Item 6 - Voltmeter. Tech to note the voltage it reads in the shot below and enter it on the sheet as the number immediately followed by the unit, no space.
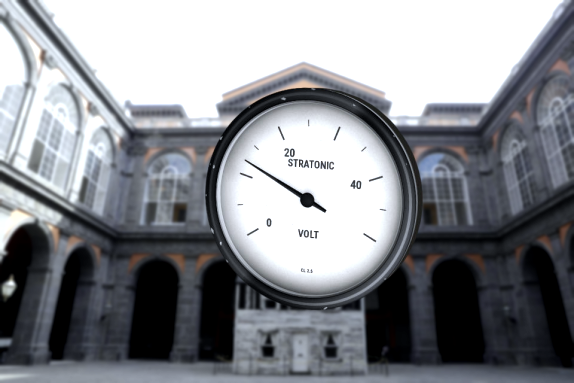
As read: 12.5V
